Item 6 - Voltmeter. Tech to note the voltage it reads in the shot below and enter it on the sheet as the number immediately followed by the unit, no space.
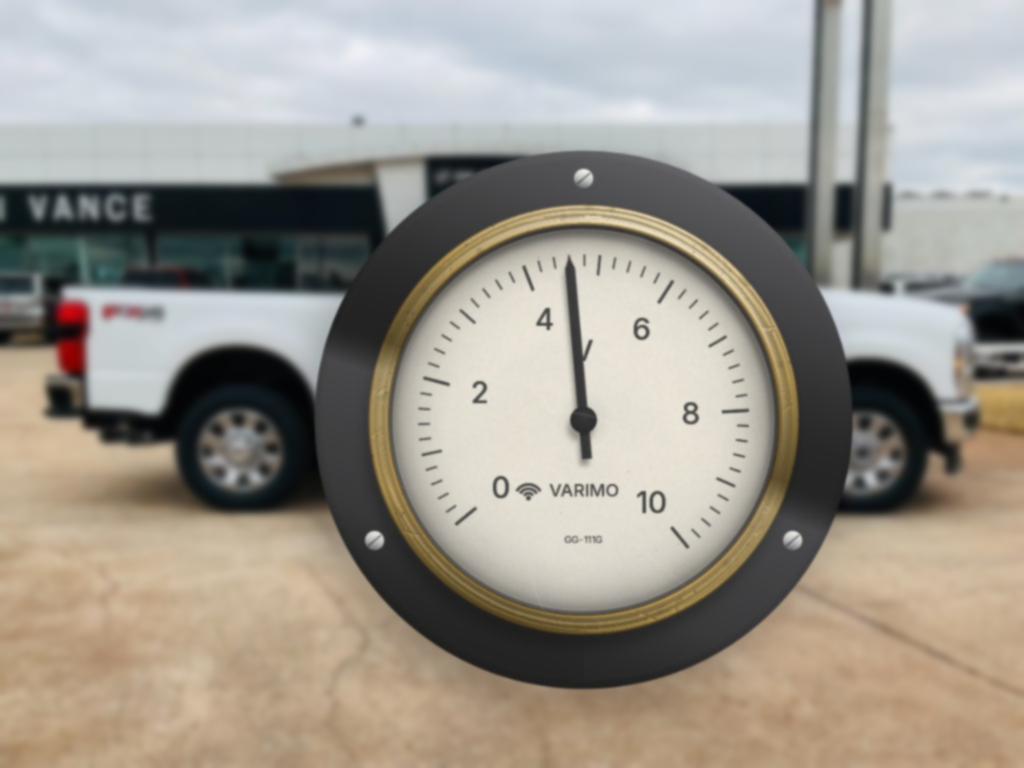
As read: 4.6V
